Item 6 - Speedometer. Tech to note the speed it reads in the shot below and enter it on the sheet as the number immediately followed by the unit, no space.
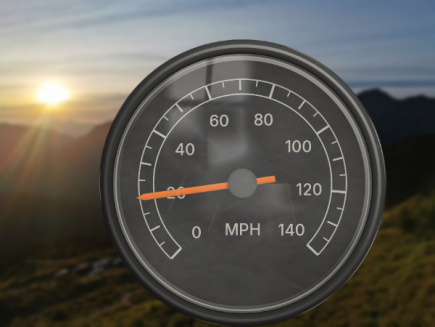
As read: 20mph
